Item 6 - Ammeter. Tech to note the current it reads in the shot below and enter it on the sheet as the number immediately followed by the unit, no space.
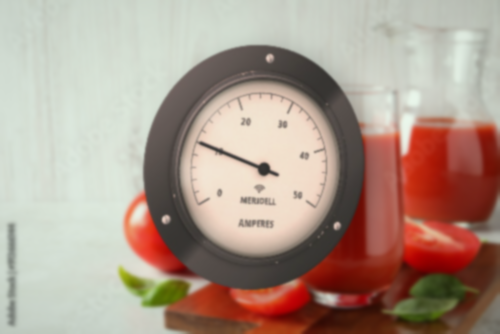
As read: 10A
